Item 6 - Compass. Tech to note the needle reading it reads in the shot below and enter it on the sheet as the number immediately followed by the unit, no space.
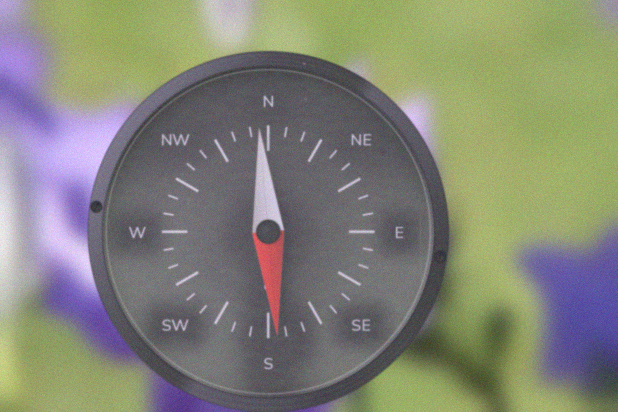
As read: 175°
